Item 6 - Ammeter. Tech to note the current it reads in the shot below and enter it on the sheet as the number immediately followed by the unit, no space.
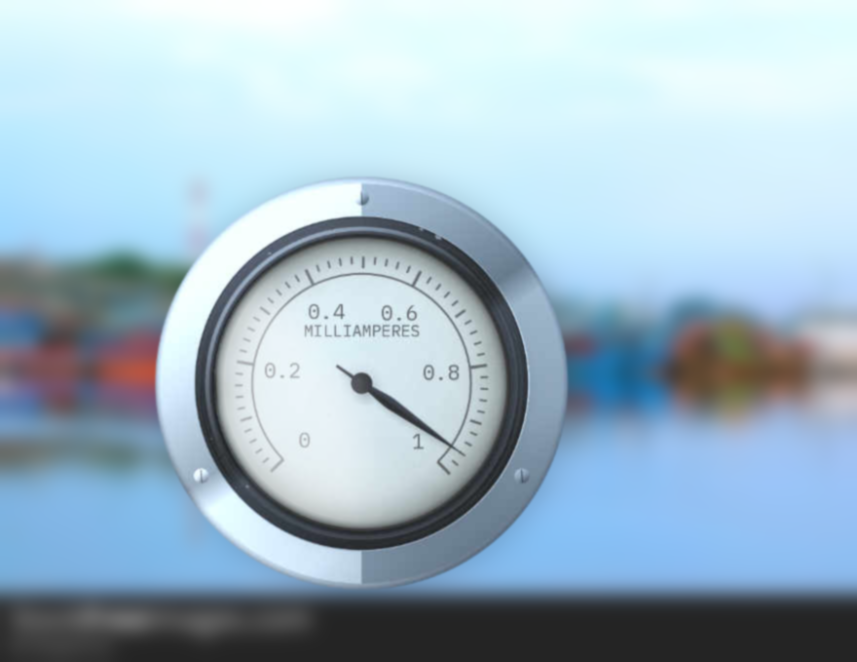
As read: 0.96mA
